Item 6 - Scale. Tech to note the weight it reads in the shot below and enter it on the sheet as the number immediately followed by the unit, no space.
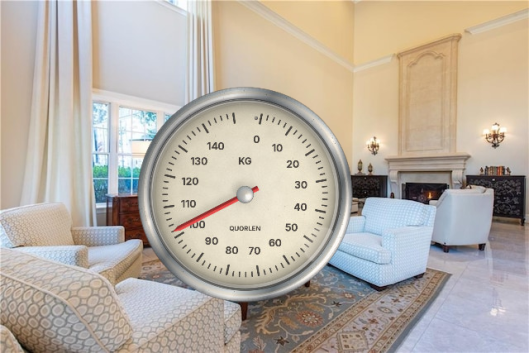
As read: 102kg
